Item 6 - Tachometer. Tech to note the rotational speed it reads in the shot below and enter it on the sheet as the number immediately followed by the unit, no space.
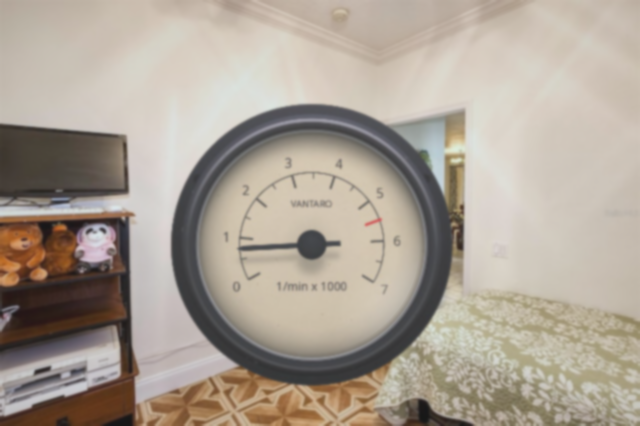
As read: 750rpm
